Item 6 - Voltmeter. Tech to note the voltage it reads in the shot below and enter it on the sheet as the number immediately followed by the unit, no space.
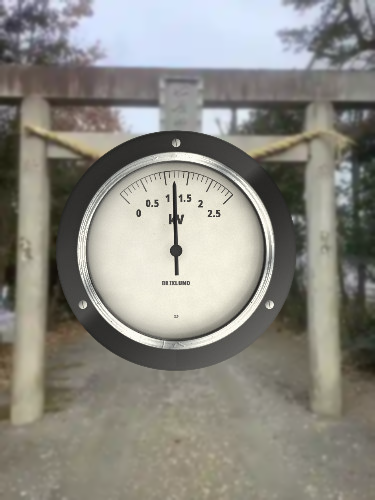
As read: 1.2kV
